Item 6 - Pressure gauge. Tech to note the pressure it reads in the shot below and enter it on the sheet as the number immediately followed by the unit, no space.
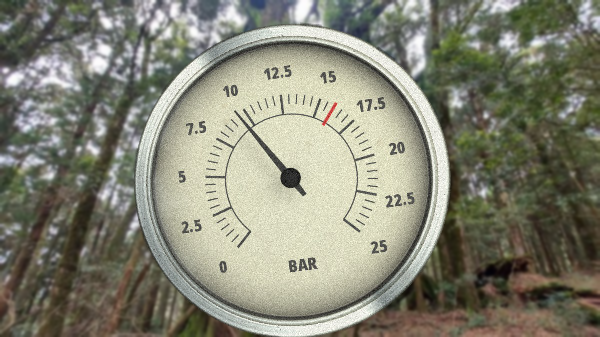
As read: 9.5bar
